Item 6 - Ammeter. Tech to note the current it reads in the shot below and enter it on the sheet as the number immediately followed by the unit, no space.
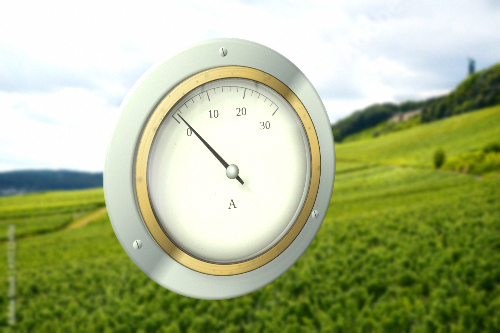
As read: 1A
